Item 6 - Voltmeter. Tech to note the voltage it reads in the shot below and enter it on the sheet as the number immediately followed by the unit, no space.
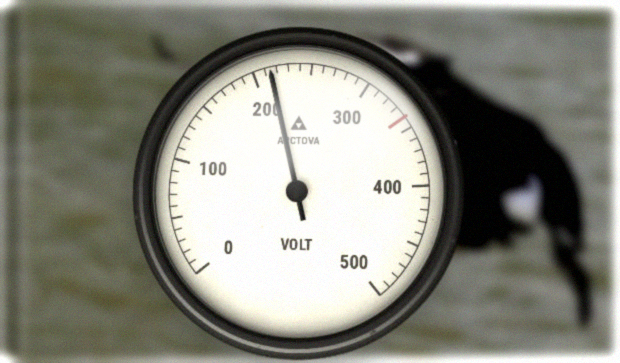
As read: 215V
